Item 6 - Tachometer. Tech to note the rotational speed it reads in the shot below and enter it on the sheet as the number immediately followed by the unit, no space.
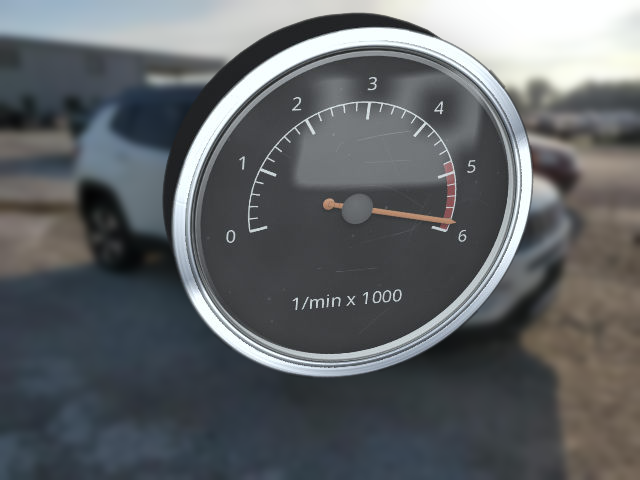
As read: 5800rpm
